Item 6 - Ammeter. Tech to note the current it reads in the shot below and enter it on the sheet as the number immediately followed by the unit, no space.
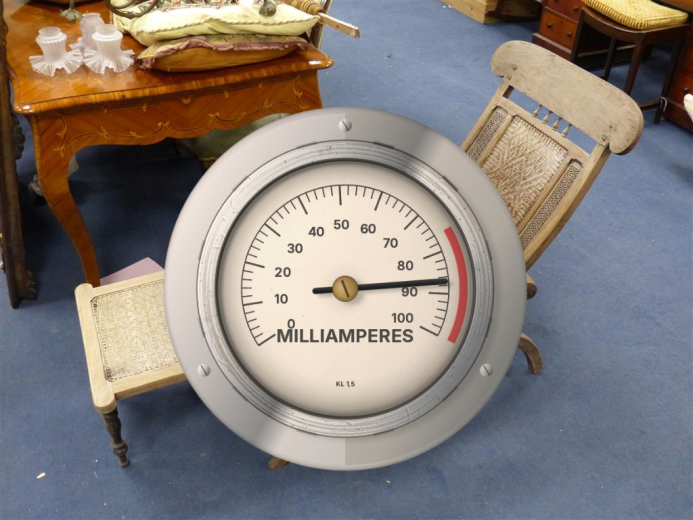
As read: 87mA
